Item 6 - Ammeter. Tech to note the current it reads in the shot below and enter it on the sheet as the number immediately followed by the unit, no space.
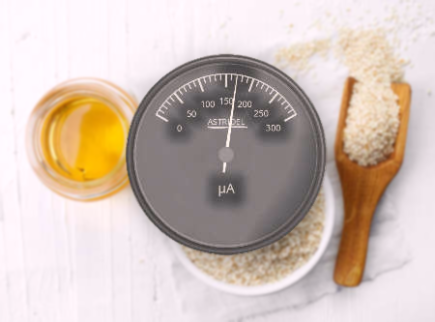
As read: 170µA
